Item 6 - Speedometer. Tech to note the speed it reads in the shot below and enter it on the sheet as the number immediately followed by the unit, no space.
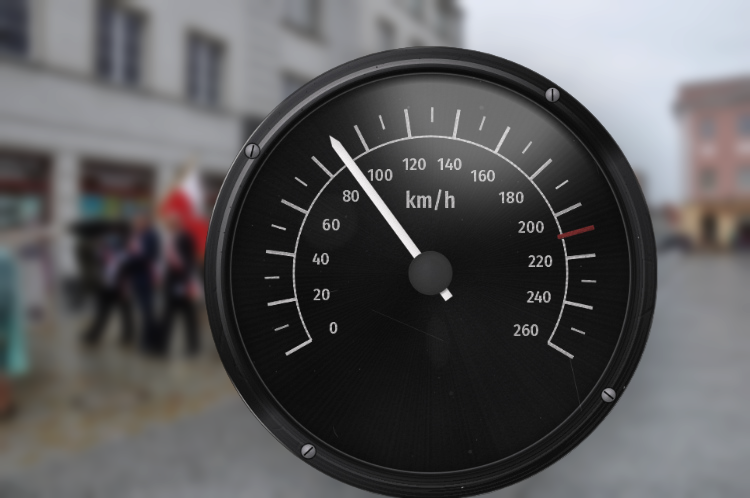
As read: 90km/h
